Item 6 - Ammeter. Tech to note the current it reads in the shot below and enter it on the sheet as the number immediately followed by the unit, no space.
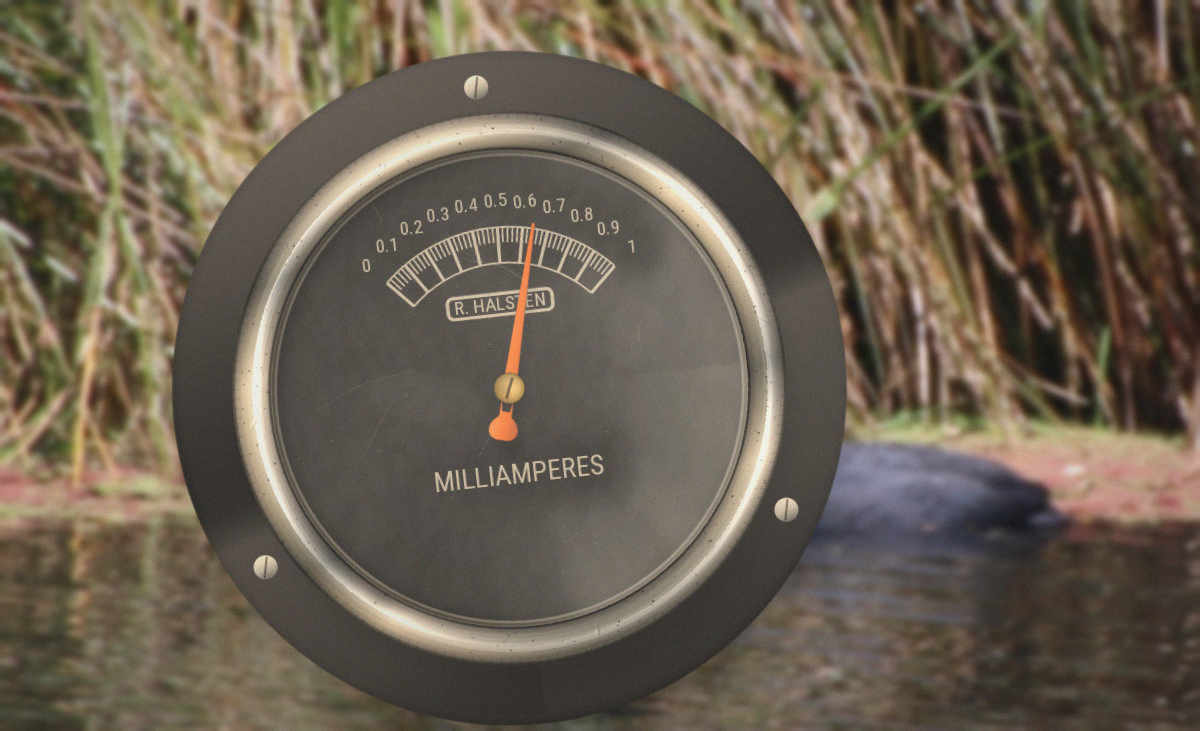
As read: 0.64mA
